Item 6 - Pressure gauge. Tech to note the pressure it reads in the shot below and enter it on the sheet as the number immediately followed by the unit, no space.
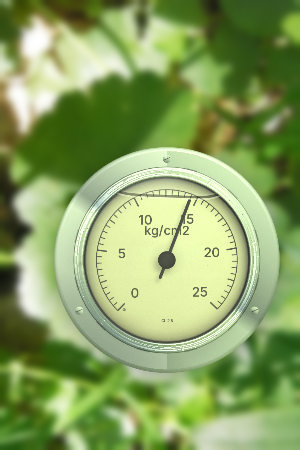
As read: 14.5kg/cm²
